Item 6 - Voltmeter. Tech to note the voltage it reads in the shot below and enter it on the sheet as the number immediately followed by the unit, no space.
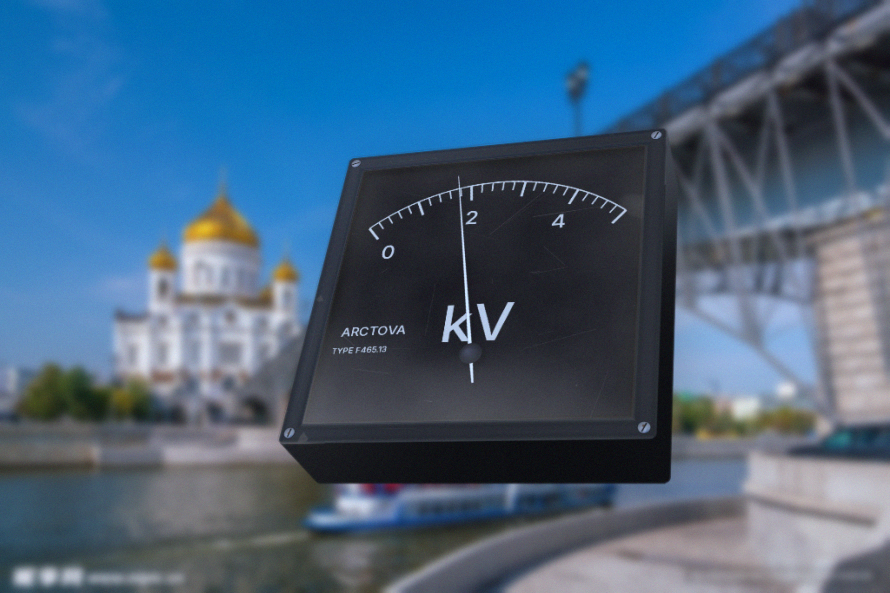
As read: 1.8kV
